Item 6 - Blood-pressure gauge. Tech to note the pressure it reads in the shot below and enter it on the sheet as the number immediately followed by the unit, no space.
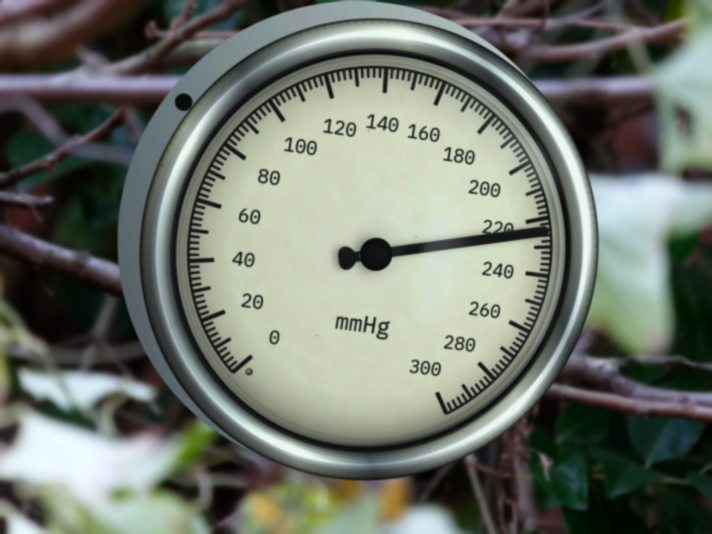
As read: 224mmHg
